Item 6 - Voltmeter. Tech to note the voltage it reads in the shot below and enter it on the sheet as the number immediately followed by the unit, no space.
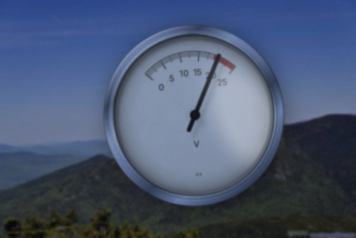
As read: 20V
